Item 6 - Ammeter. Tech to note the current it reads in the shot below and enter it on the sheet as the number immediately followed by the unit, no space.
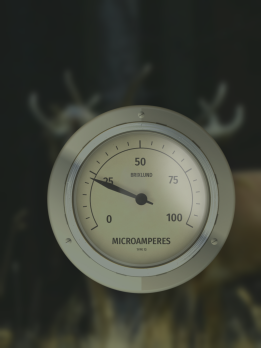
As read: 22.5µA
